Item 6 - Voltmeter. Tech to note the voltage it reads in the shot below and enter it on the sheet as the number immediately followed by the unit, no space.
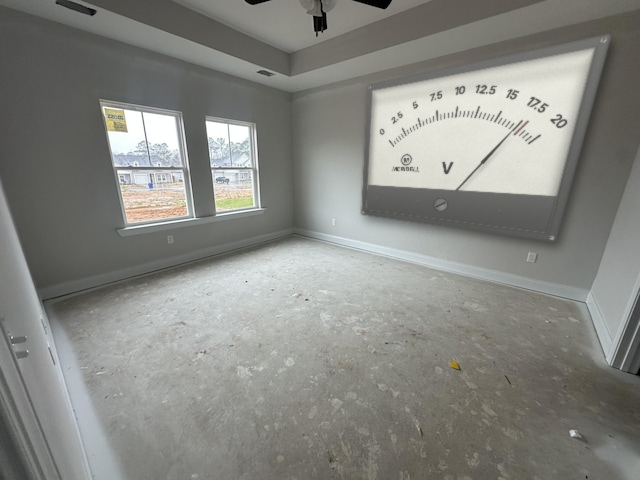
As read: 17.5V
